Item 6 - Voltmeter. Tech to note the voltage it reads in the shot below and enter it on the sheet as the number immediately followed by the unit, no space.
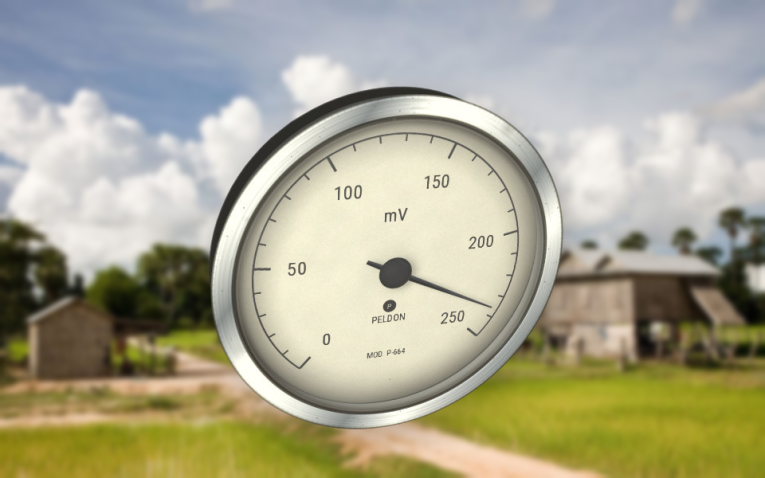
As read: 235mV
